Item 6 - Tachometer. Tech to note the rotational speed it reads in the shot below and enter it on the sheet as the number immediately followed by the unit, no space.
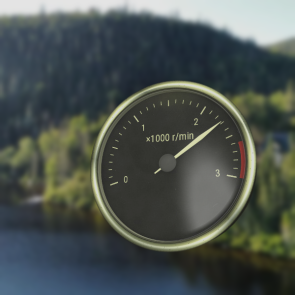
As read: 2300rpm
